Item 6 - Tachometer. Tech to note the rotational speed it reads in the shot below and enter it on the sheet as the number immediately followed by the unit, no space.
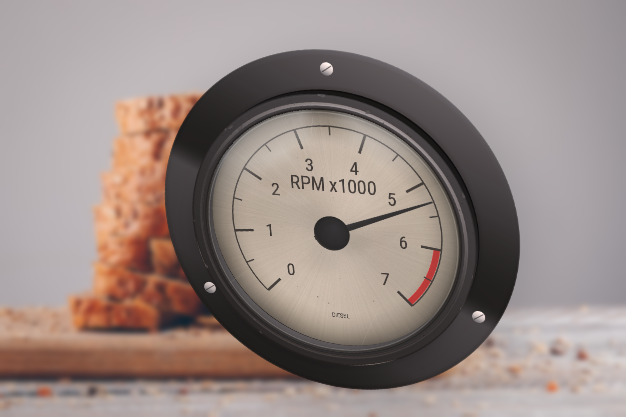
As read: 5250rpm
